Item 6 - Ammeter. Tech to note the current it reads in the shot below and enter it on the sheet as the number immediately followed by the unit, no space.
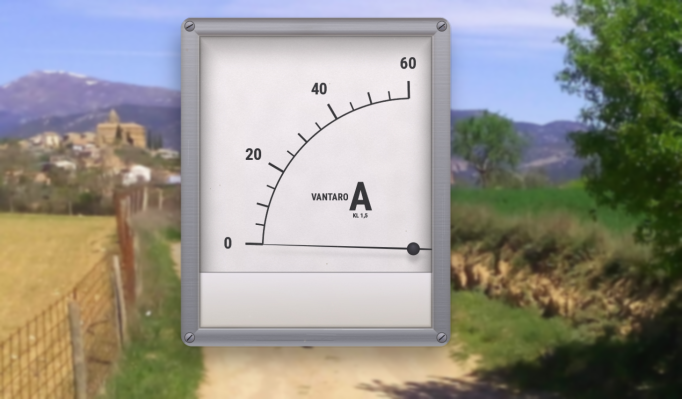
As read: 0A
